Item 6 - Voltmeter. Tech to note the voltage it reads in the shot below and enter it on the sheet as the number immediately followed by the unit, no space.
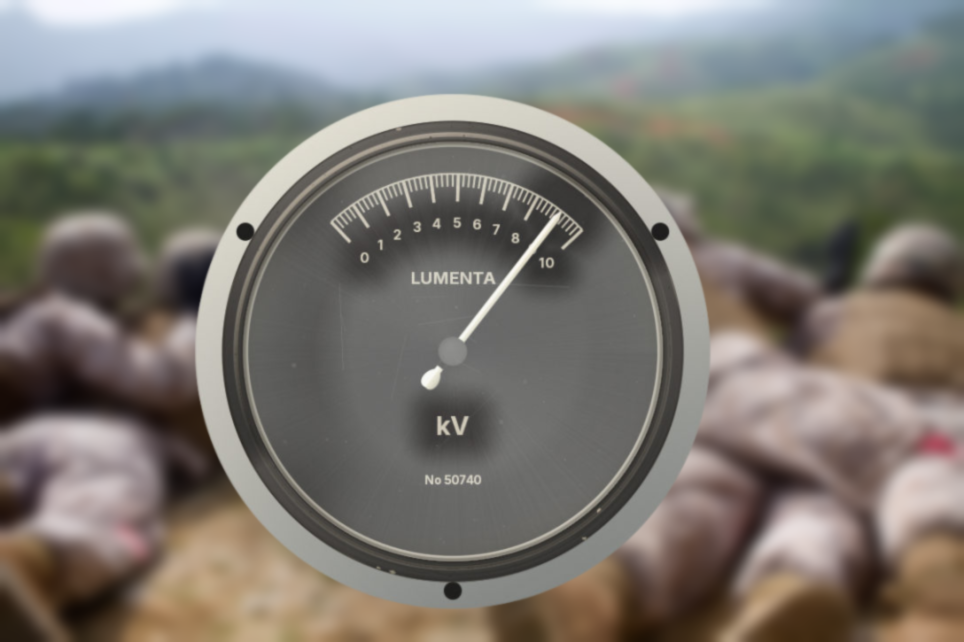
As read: 9kV
